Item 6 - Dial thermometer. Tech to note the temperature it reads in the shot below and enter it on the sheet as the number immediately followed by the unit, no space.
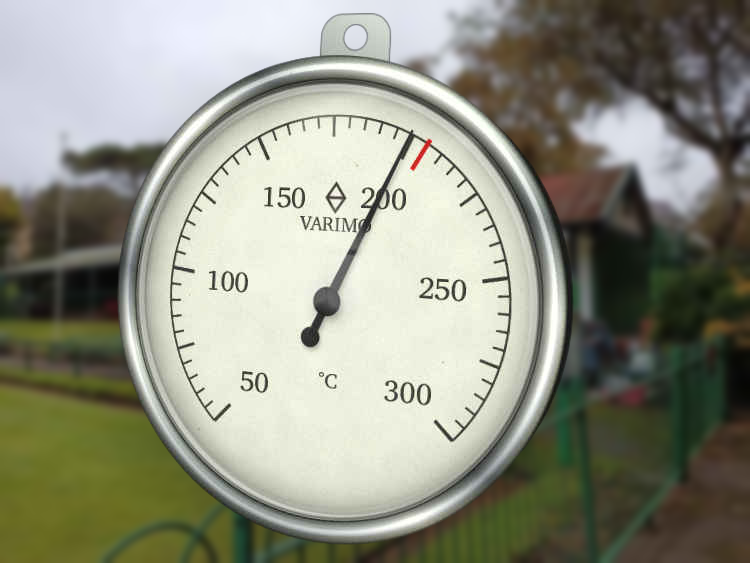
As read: 200°C
